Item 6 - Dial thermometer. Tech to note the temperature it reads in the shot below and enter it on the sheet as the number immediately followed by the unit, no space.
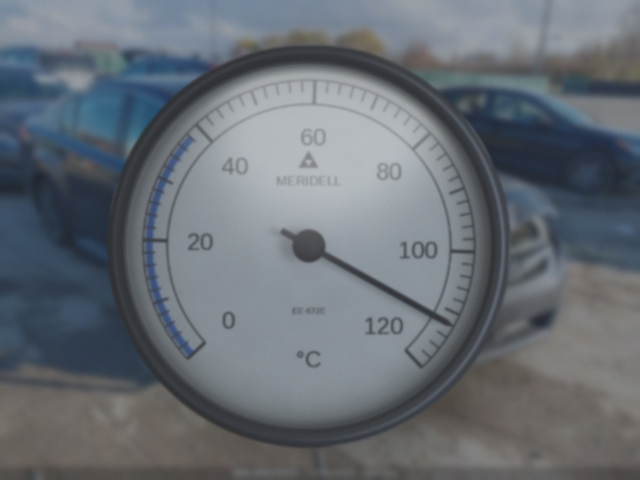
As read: 112°C
